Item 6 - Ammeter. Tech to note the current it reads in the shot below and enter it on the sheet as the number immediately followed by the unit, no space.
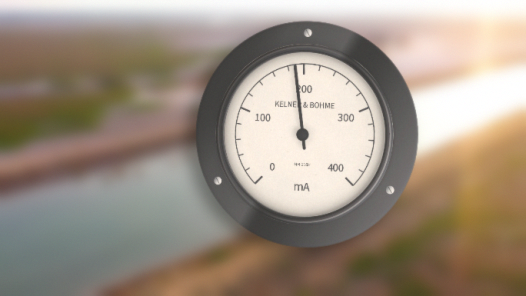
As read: 190mA
